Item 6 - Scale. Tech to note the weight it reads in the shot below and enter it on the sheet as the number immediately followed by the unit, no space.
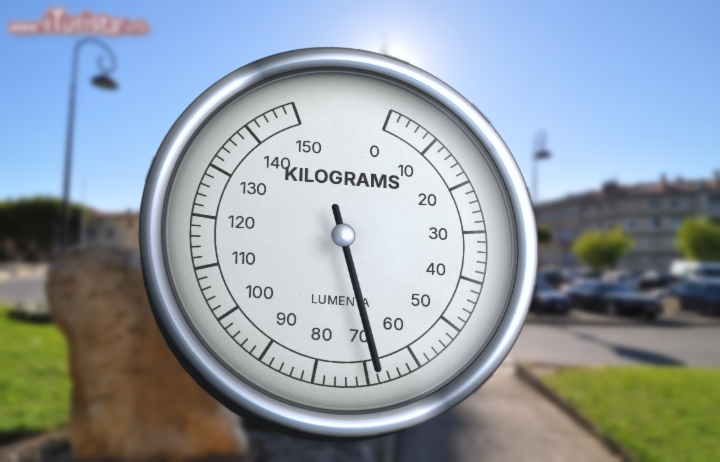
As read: 68kg
